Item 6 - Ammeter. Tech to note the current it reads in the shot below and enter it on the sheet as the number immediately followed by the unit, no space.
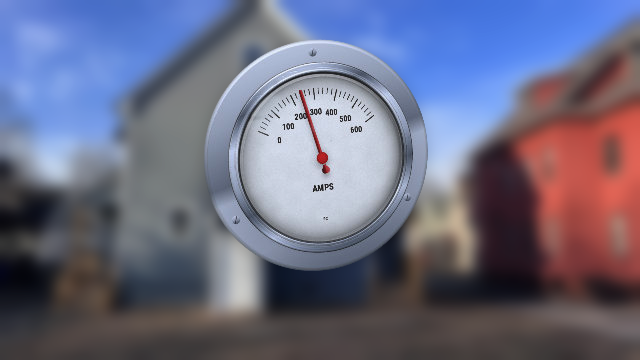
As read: 240A
